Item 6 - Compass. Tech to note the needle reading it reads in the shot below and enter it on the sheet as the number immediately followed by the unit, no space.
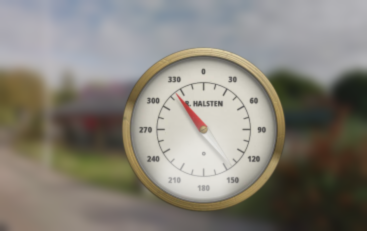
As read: 322.5°
